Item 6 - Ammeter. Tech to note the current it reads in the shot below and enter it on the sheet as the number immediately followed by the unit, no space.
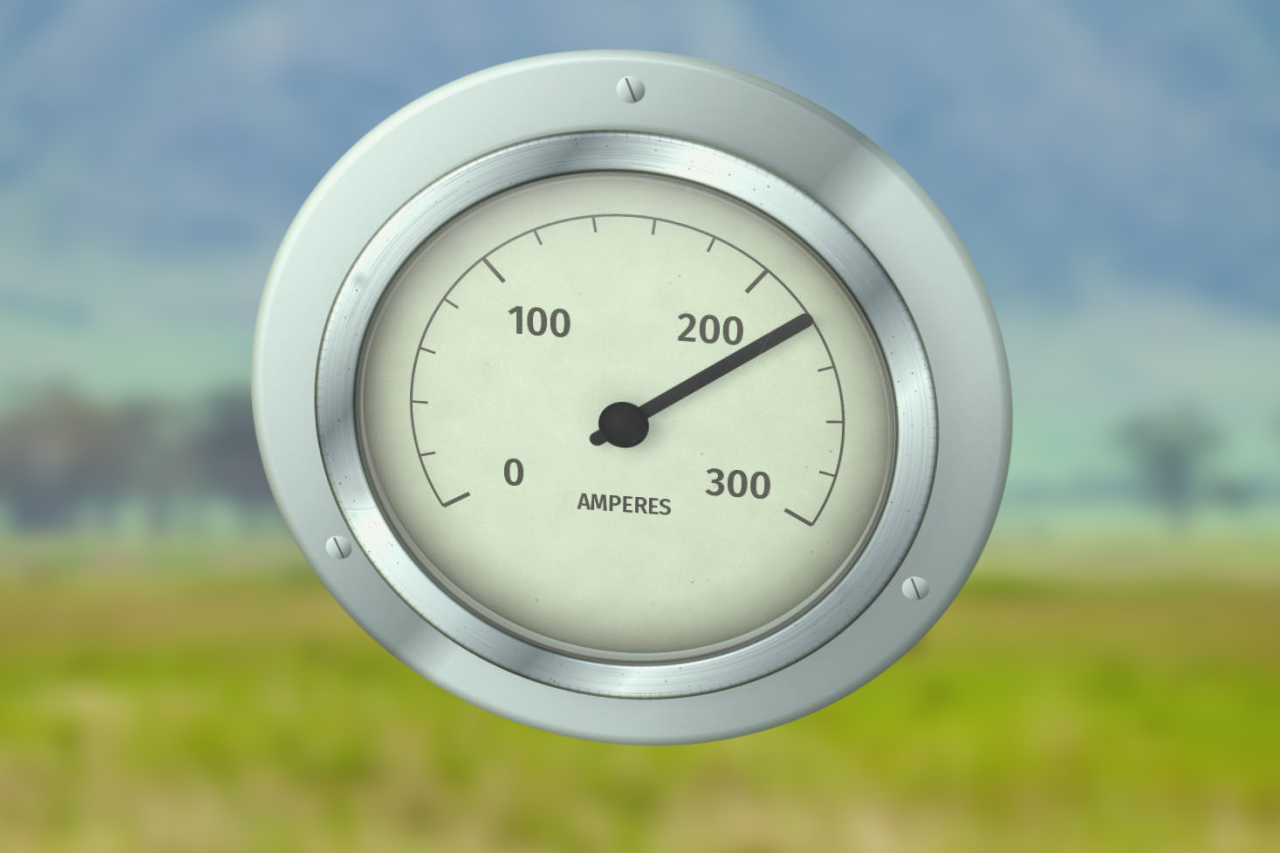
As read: 220A
